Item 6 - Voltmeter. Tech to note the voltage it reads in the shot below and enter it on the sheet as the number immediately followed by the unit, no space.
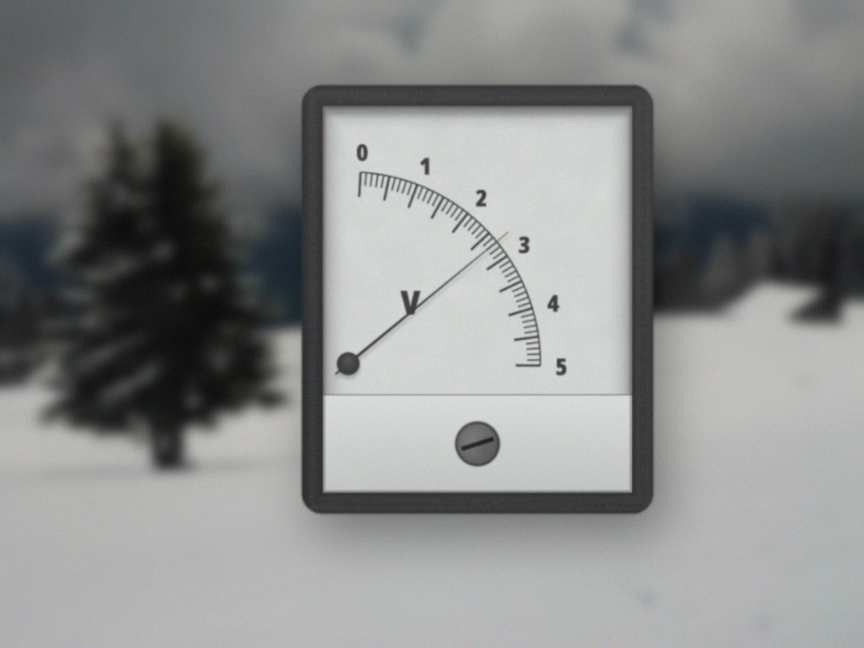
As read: 2.7V
